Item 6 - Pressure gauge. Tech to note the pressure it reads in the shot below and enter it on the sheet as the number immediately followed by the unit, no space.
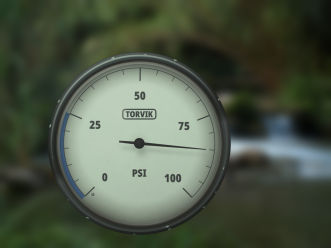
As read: 85psi
